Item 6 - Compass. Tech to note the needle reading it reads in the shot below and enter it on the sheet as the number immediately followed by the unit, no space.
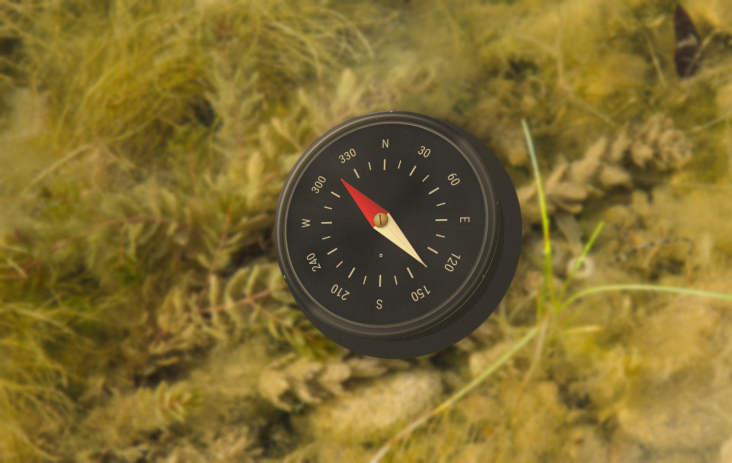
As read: 315°
